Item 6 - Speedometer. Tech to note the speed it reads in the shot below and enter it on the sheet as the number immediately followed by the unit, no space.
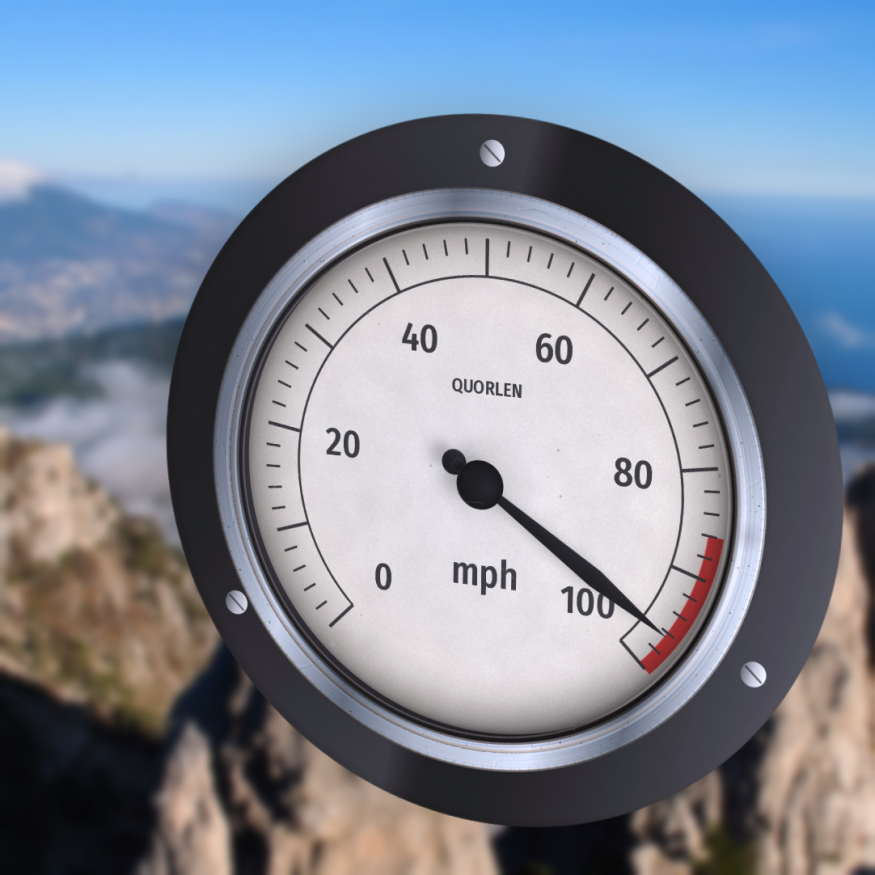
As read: 96mph
